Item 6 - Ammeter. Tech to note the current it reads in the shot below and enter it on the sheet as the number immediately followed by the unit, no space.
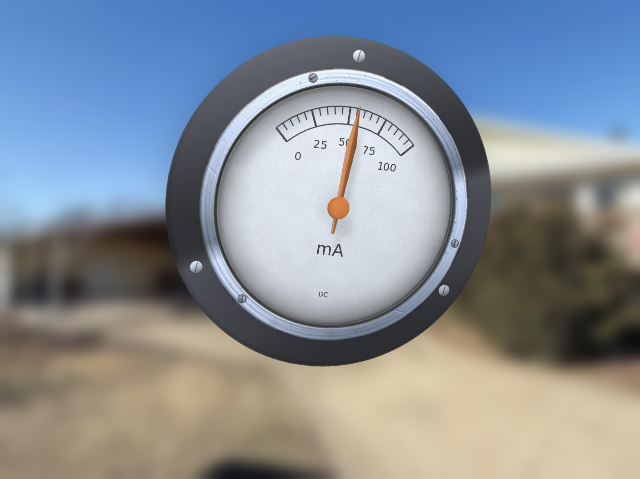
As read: 55mA
